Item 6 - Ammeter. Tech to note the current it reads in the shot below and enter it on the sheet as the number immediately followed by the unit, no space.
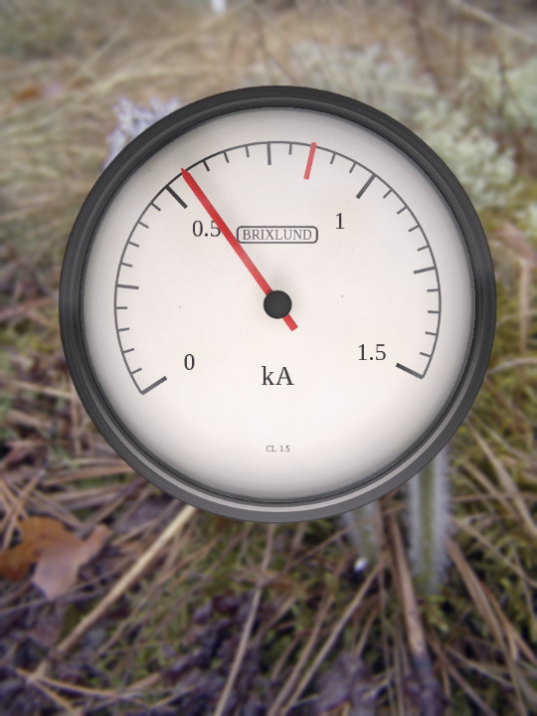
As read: 0.55kA
